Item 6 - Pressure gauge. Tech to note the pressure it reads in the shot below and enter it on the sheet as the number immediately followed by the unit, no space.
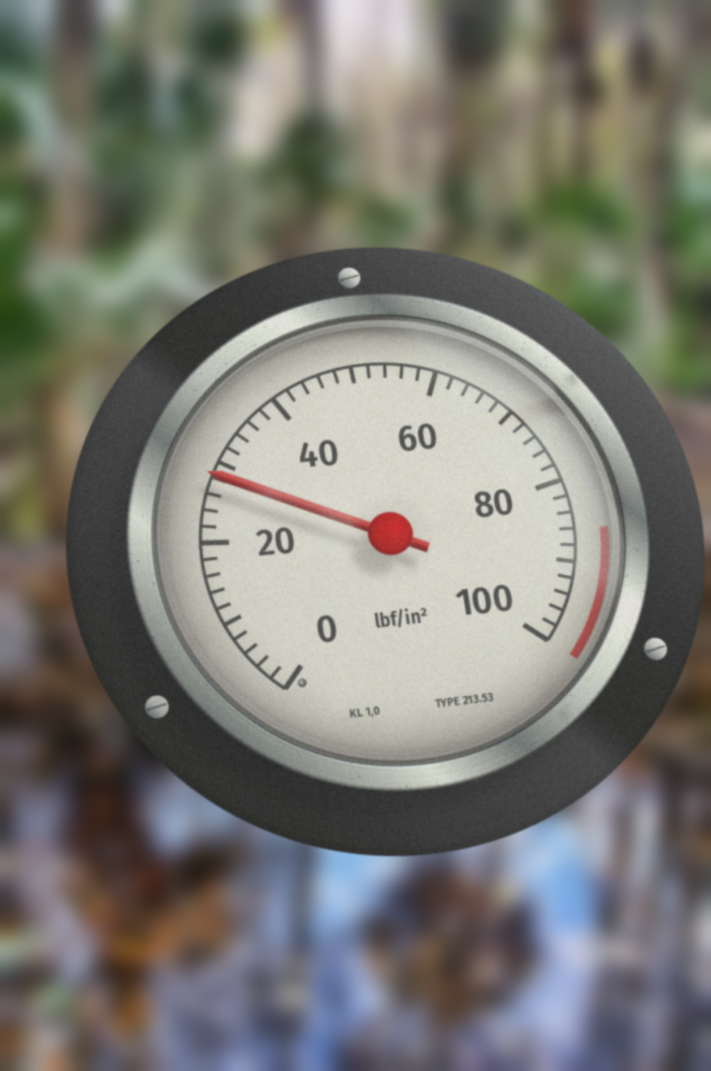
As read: 28psi
